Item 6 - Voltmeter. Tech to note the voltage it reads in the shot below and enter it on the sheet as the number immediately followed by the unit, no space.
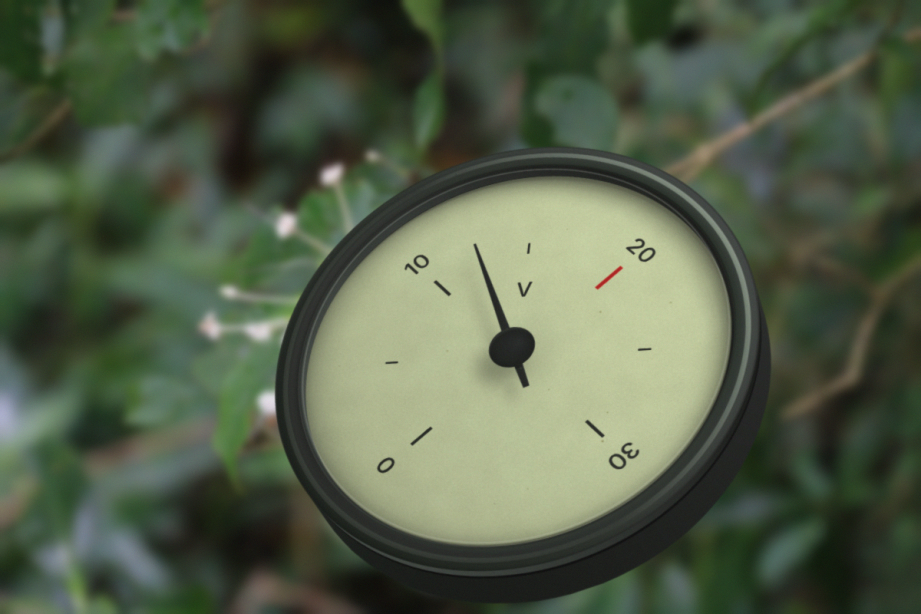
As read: 12.5V
